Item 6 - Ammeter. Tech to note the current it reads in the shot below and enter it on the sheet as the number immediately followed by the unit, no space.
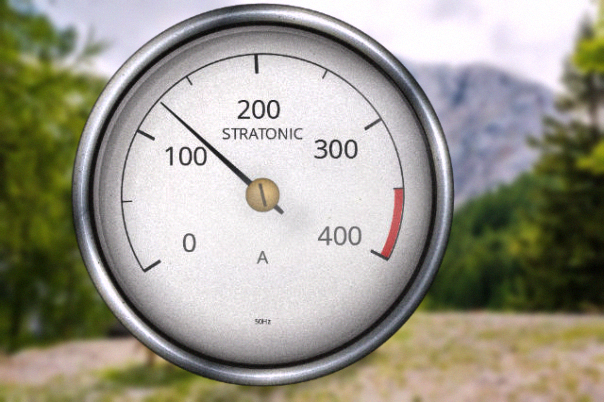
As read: 125A
